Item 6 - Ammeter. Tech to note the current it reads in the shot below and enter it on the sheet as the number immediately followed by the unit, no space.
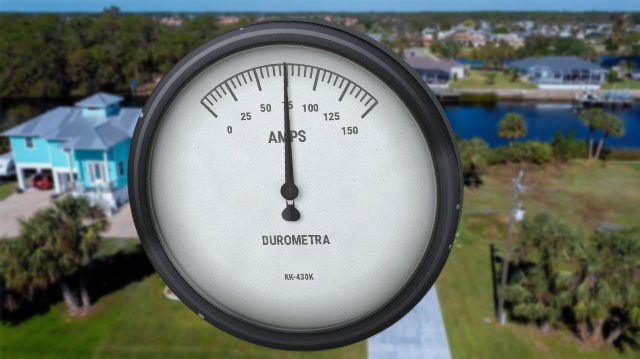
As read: 75A
